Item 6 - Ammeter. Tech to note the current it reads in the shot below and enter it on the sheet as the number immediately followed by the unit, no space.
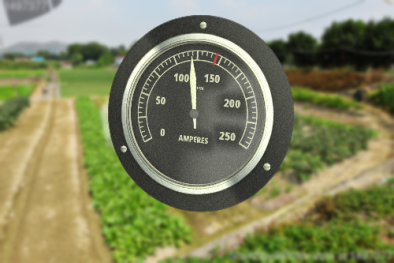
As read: 120A
